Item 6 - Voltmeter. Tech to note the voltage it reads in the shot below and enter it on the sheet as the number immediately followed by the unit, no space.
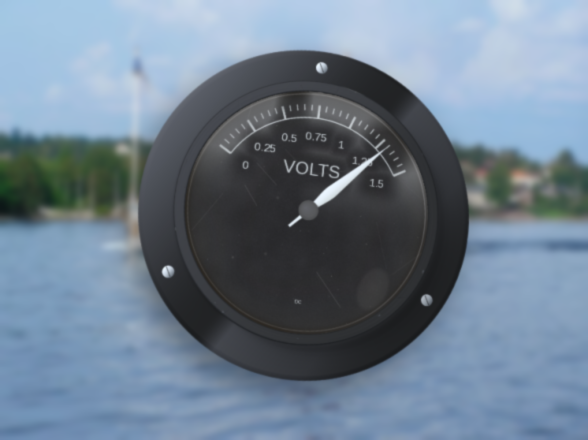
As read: 1.3V
